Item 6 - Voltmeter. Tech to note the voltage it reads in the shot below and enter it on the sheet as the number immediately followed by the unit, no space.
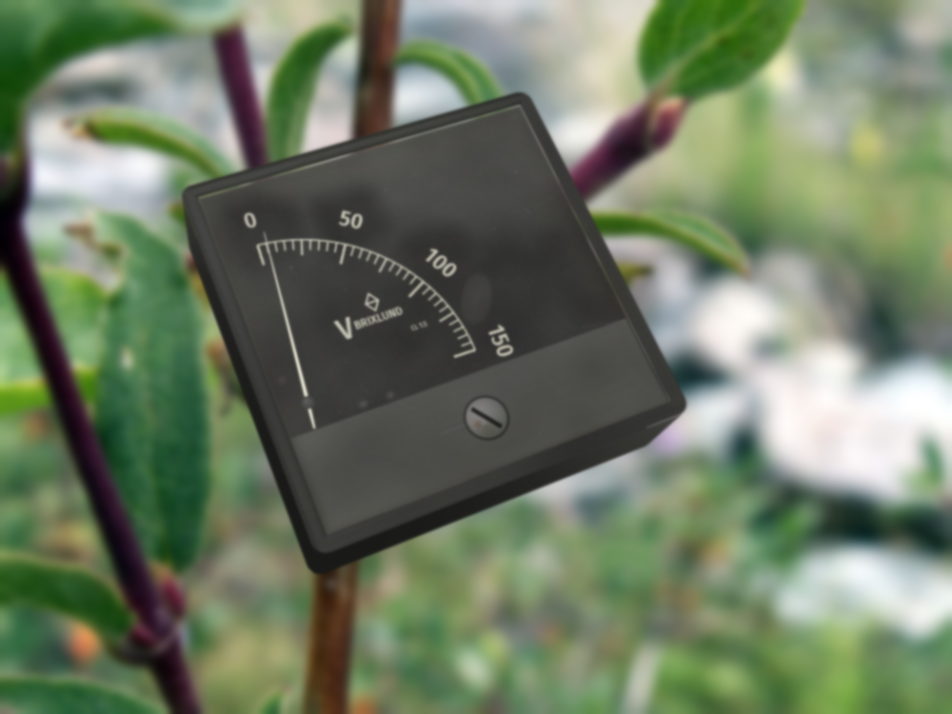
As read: 5V
